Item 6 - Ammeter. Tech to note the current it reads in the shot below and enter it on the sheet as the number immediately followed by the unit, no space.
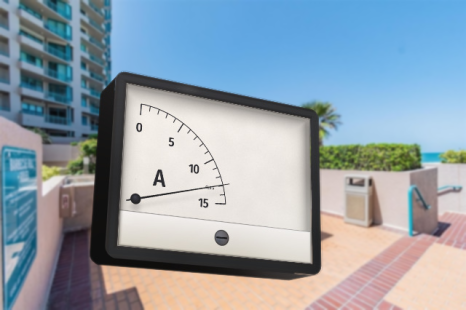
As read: 13A
